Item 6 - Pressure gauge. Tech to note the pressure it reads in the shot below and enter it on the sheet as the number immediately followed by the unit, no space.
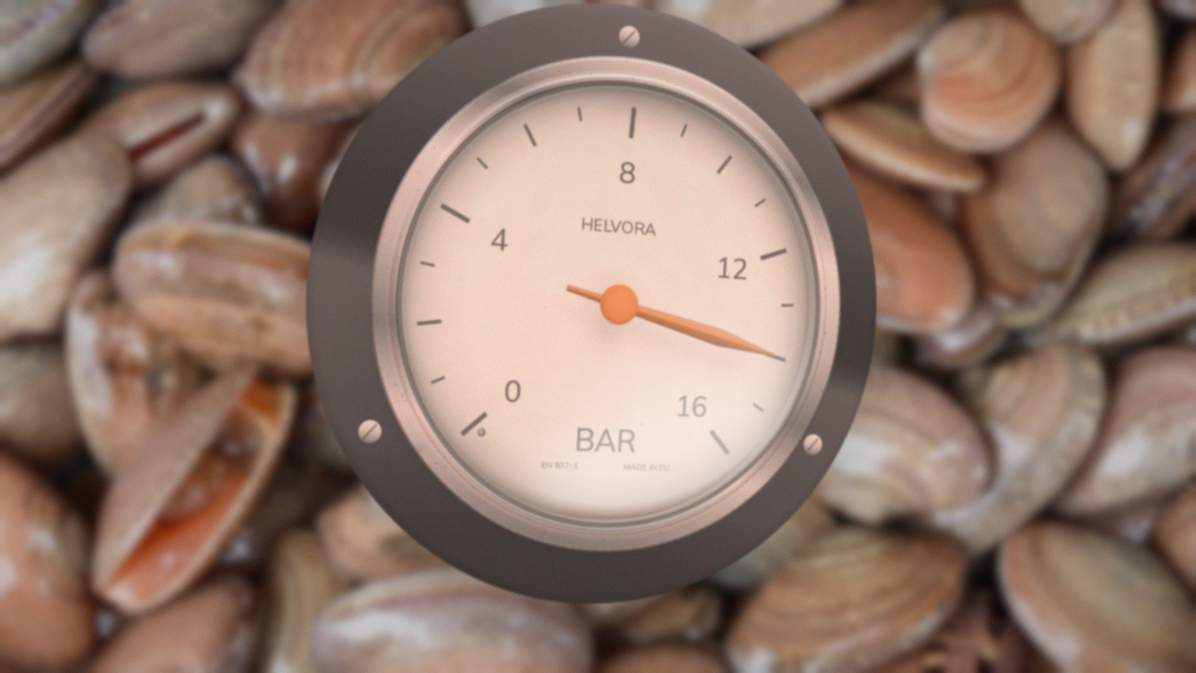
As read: 14bar
